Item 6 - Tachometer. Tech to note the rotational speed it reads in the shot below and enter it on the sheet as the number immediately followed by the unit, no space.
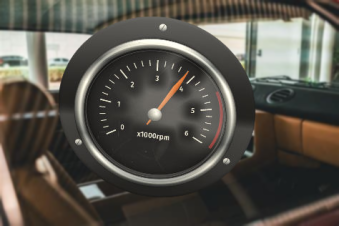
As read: 3800rpm
